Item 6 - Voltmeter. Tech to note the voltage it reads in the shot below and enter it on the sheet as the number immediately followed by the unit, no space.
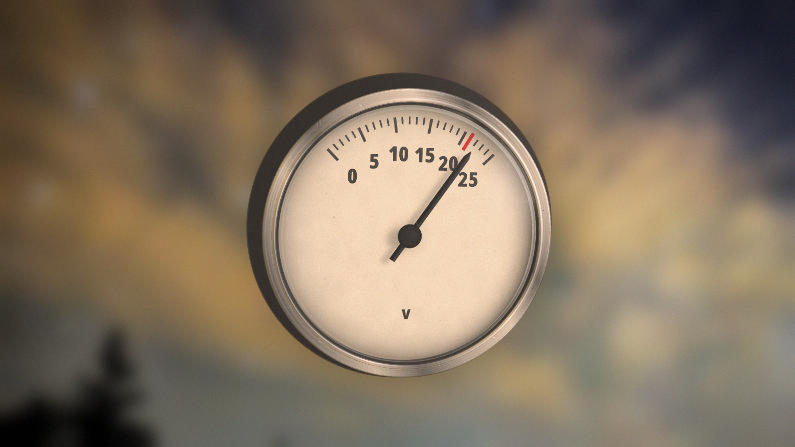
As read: 22V
